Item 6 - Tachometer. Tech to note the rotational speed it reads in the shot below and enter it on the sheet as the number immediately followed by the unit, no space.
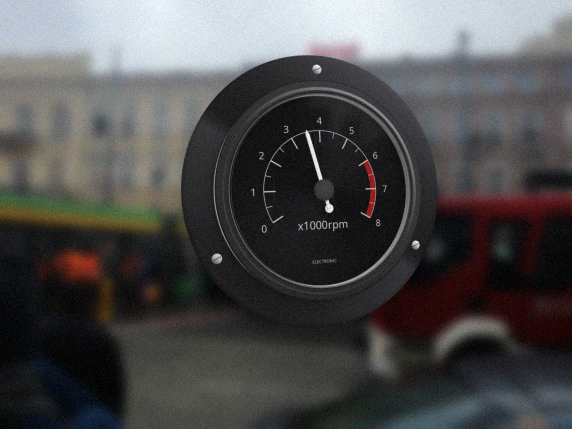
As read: 3500rpm
